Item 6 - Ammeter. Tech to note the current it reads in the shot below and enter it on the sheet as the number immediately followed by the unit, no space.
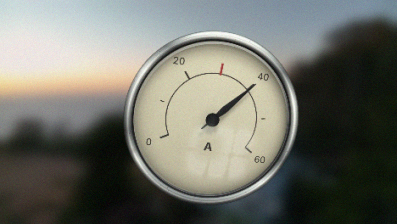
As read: 40A
